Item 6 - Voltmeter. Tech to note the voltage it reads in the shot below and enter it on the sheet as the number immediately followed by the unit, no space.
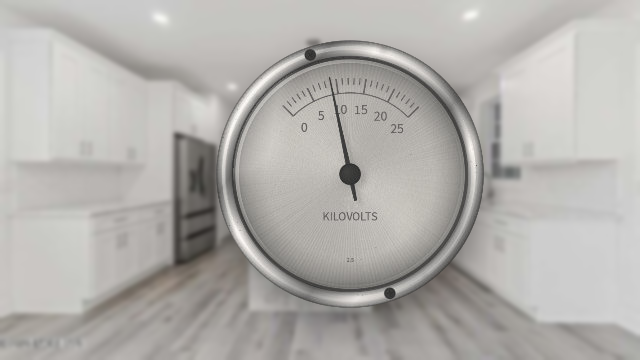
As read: 9kV
